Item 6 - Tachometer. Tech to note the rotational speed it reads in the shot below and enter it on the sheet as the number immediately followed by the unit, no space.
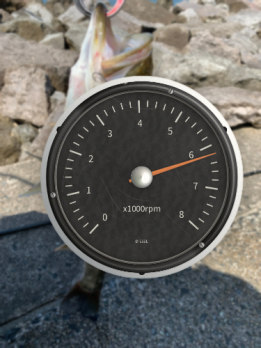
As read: 6200rpm
